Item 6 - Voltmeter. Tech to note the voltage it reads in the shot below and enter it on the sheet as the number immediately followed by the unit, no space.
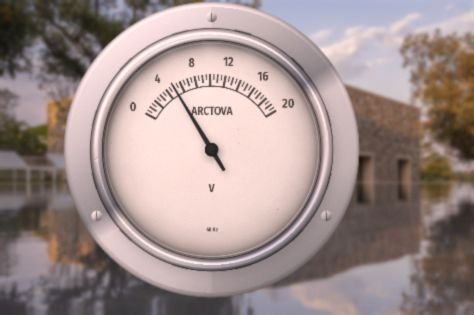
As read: 5V
